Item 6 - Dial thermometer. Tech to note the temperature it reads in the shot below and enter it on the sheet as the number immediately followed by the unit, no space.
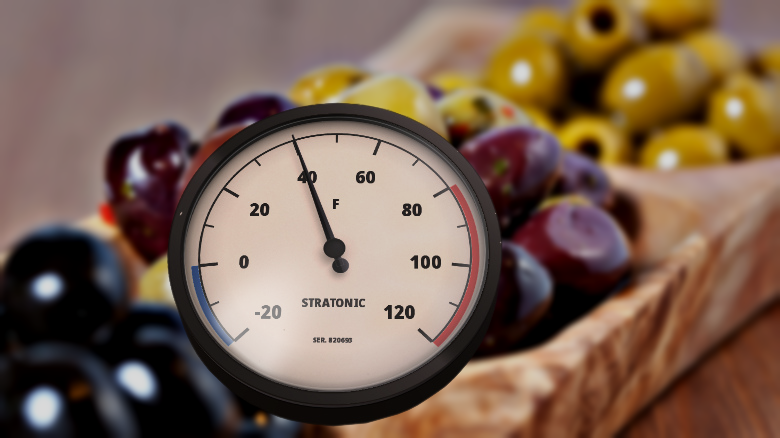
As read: 40°F
